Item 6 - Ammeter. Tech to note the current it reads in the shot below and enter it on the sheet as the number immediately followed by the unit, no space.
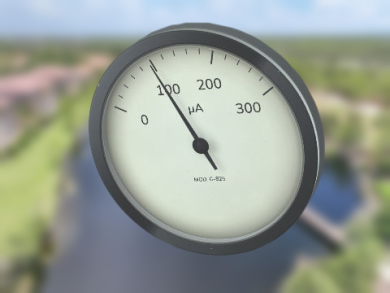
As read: 100µA
